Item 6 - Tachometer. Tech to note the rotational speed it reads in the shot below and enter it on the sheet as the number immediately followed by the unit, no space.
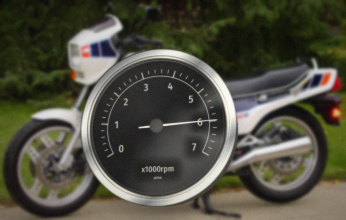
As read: 6000rpm
